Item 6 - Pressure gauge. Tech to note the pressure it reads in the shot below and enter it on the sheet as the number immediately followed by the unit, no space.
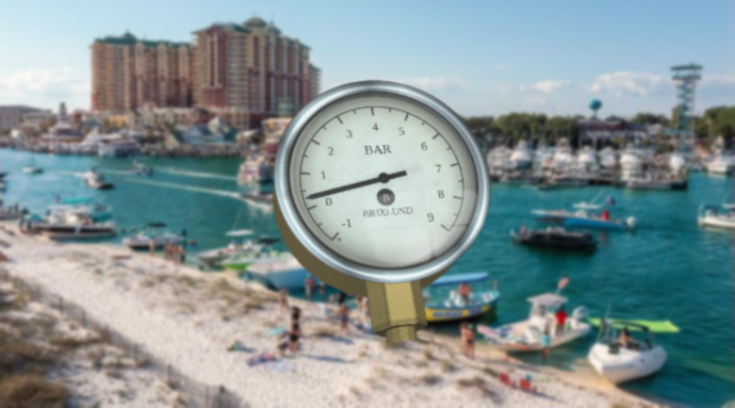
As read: 0.25bar
